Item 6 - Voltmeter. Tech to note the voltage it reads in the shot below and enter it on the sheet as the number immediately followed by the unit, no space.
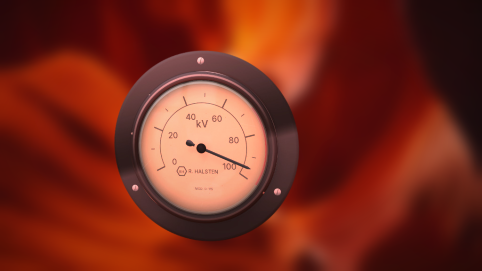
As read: 95kV
